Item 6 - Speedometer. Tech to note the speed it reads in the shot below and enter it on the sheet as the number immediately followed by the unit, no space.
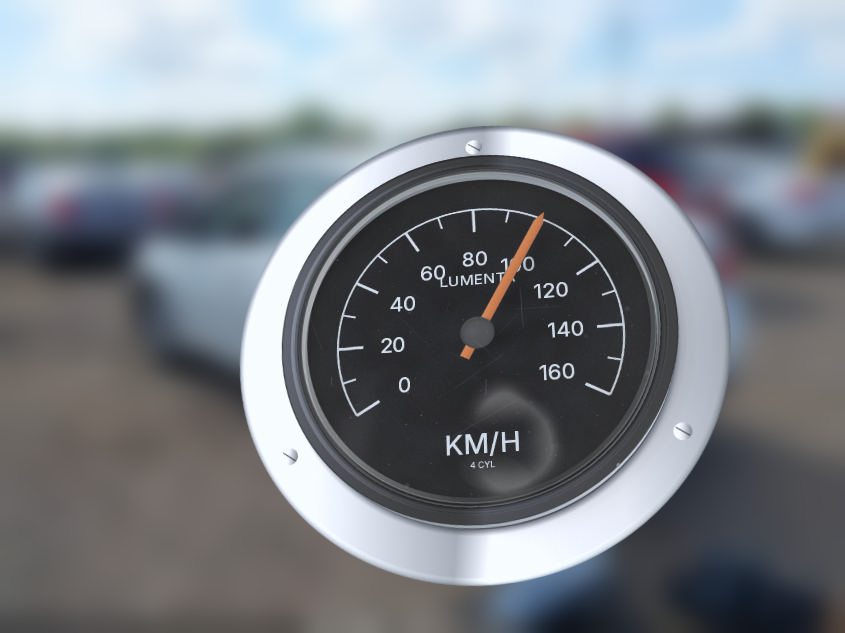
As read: 100km/h
